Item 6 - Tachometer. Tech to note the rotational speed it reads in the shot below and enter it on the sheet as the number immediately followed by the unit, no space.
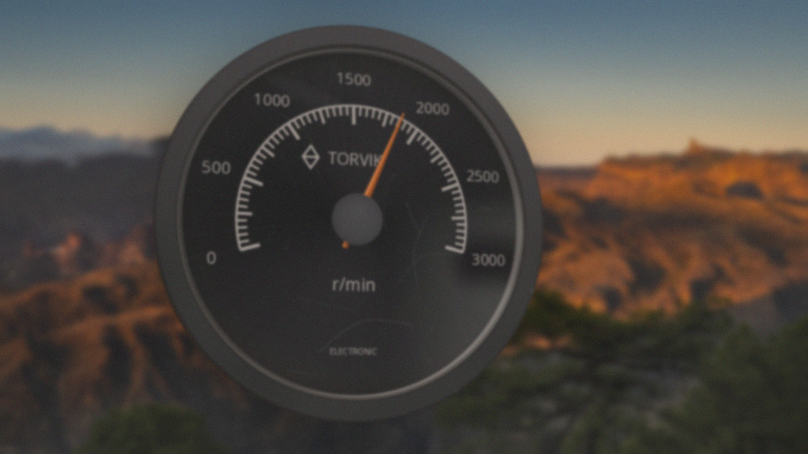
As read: 1850rpm
